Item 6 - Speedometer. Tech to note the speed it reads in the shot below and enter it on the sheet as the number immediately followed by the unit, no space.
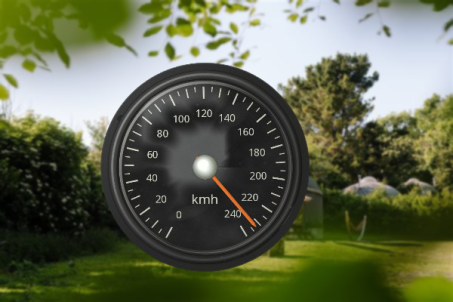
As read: 232.5km/h
